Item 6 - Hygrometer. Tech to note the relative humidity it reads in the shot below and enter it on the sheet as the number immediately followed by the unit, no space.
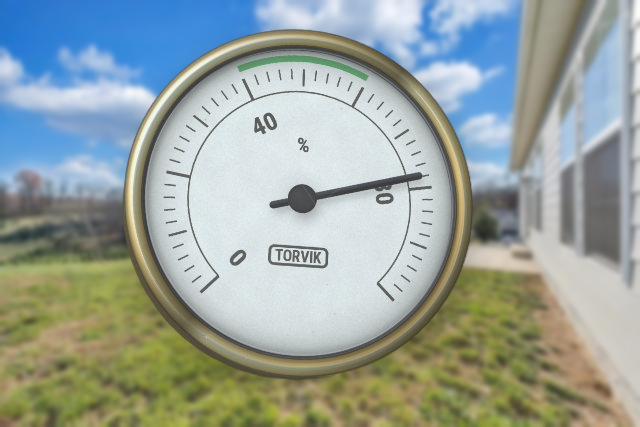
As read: 78%
